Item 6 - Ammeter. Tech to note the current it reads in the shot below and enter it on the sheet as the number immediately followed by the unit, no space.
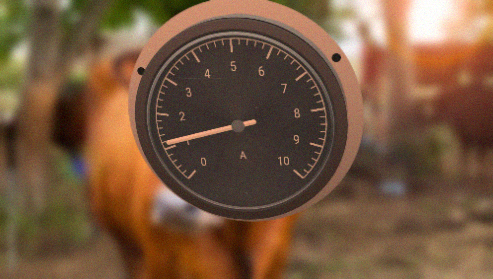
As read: 1.2A
